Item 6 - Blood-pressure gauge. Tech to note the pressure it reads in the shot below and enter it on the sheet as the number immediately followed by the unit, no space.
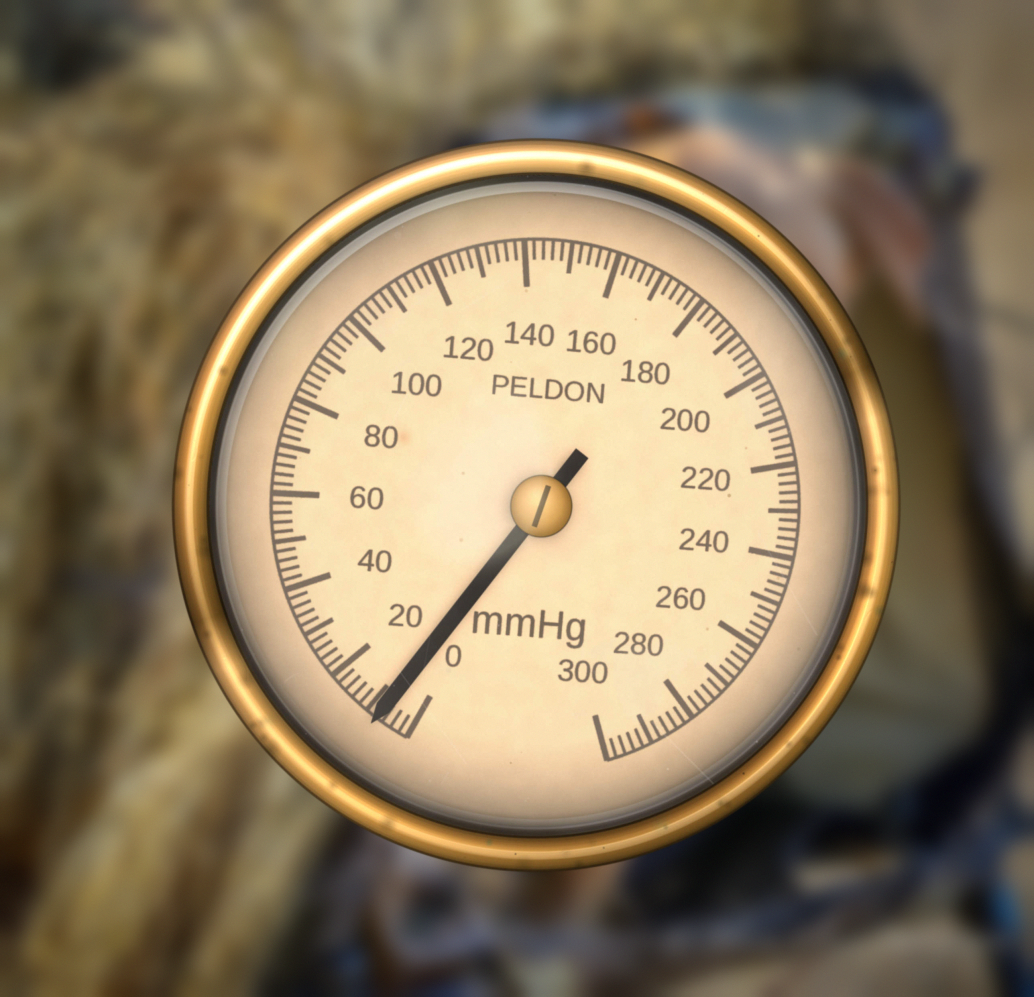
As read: 8mmHg
